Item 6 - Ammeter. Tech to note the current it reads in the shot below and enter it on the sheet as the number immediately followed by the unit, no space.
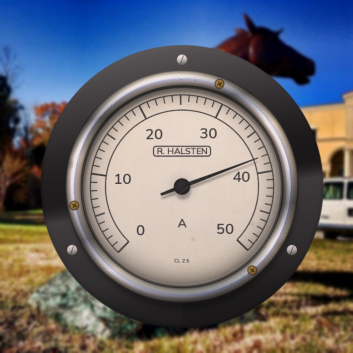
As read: 38A
